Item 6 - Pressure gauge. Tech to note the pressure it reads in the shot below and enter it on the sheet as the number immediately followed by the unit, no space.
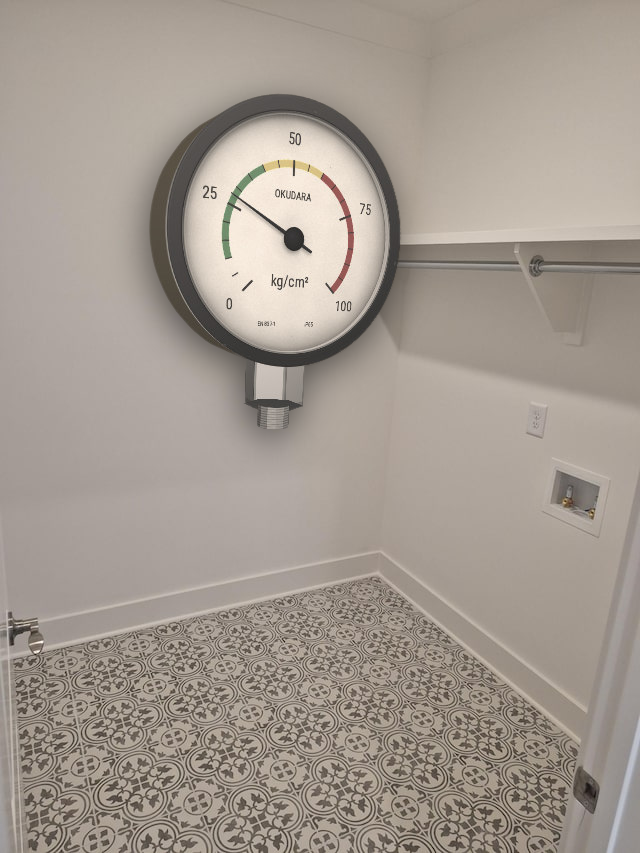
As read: 27.5kg/cm²
